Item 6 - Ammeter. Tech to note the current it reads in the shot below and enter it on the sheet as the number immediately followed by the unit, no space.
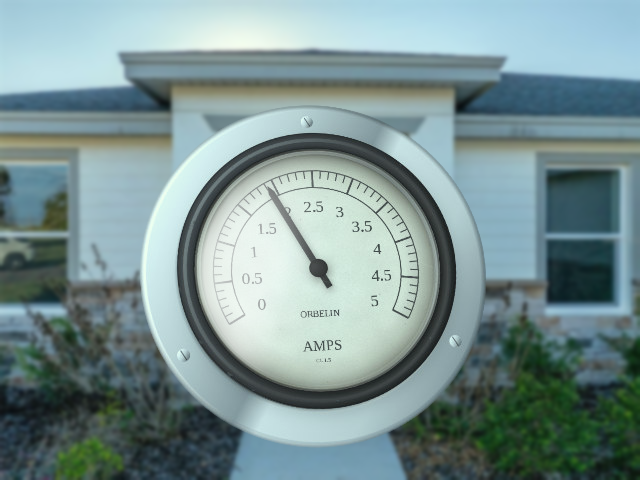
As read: 1.9A
